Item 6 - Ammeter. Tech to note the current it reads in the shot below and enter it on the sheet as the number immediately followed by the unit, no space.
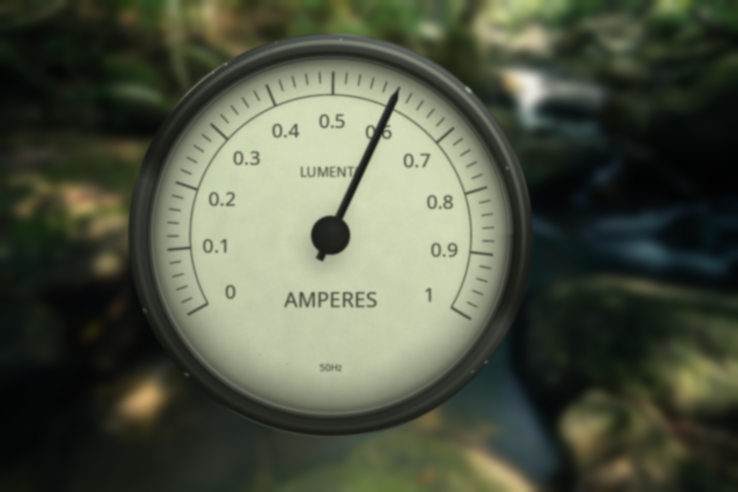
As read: 0.6A
